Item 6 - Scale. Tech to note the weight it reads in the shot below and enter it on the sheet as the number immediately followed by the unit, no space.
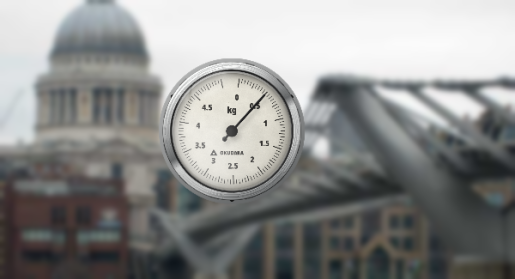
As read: 0.5kg
